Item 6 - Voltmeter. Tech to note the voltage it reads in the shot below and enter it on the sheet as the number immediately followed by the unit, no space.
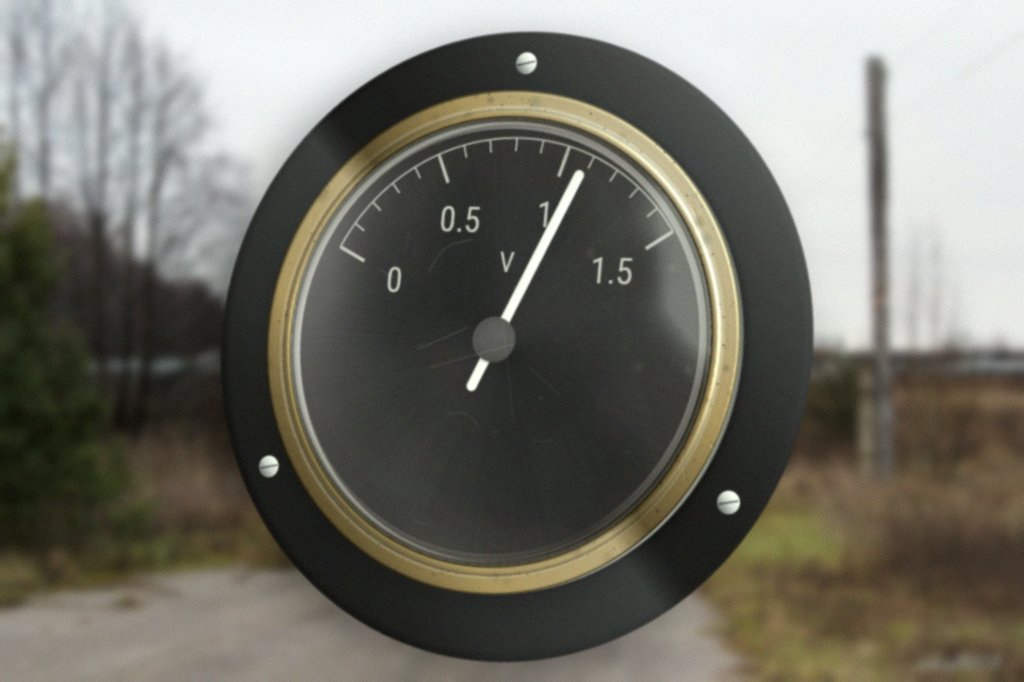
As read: 1.1V
